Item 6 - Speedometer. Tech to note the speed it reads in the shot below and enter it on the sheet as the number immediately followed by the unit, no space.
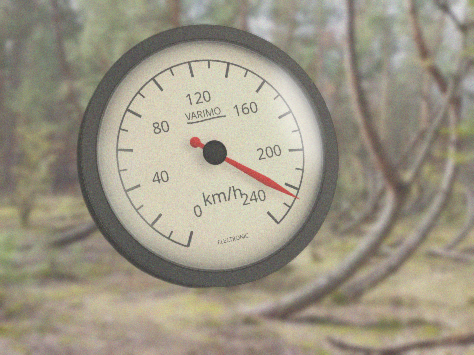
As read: 225km/h
